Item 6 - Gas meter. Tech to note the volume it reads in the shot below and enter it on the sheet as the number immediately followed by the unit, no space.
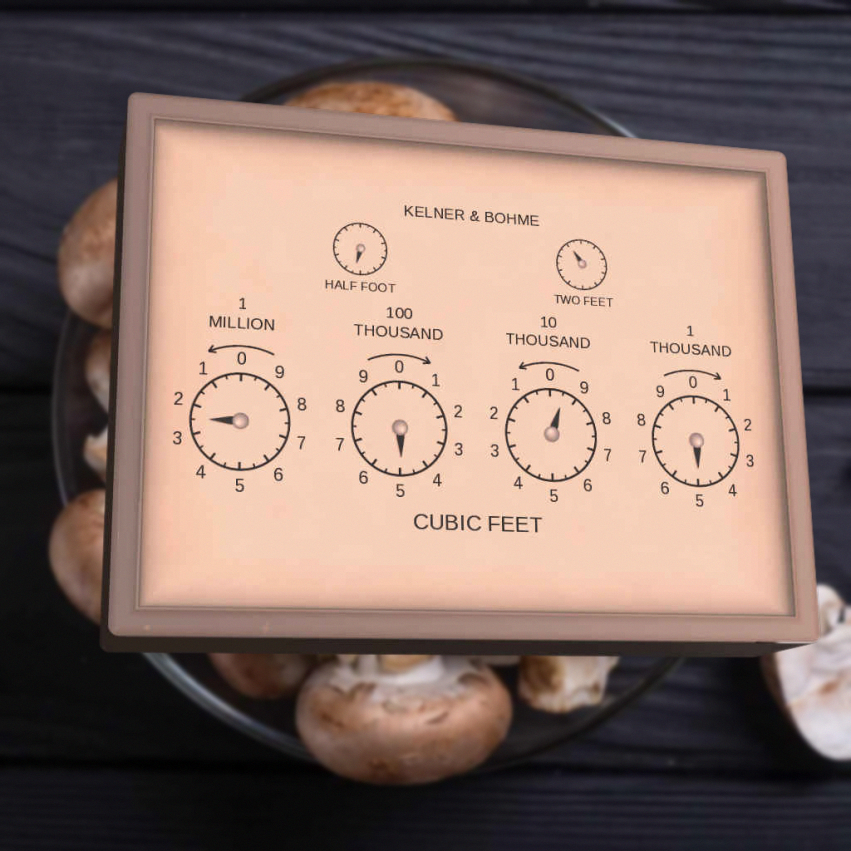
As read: 249500ft³
